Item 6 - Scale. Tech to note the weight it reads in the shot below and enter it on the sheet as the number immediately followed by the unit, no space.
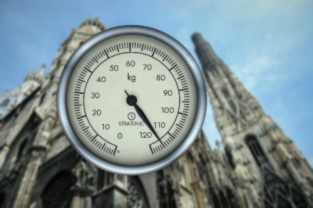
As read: 115kg
